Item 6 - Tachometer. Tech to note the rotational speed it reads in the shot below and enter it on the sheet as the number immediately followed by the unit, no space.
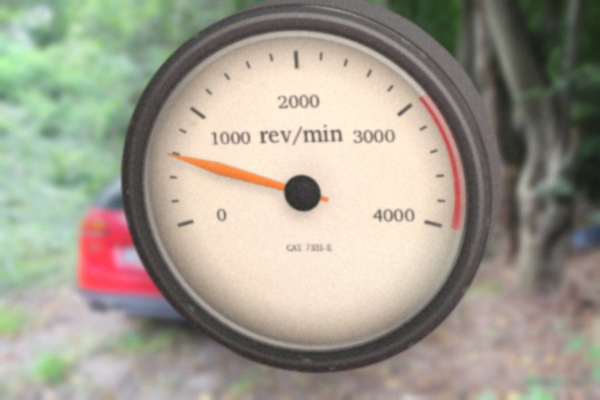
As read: 600rpm
